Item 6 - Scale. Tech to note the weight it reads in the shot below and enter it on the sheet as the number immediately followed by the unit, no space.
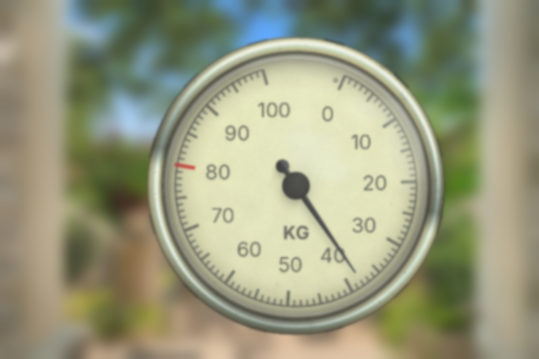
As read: 38kg
